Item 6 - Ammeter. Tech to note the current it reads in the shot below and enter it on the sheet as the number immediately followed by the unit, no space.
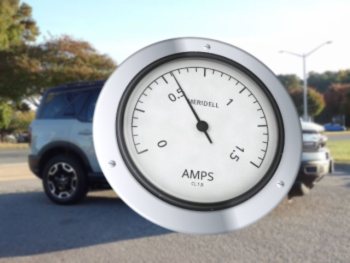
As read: 0.55A
